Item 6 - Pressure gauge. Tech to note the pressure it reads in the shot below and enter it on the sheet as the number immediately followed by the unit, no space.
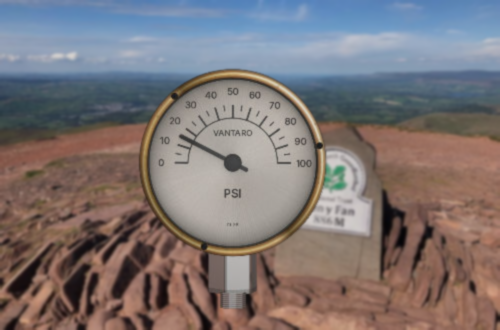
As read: 15psi
